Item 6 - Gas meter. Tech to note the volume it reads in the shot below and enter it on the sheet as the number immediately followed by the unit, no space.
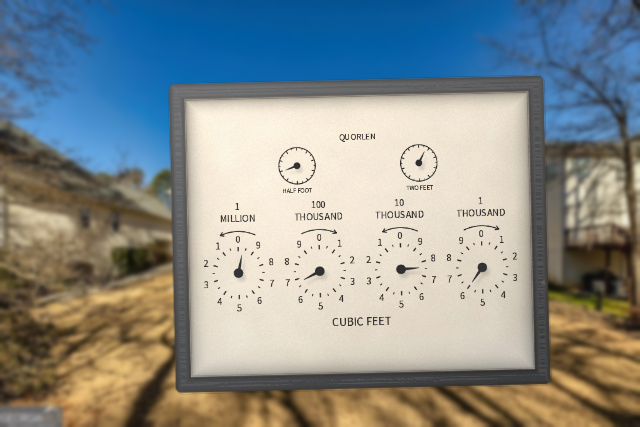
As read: 967600ft³
